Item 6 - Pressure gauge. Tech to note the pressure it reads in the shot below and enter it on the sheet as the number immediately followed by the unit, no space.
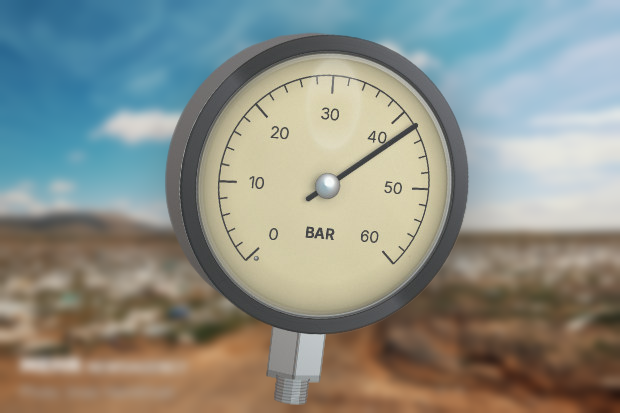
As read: 42bar
